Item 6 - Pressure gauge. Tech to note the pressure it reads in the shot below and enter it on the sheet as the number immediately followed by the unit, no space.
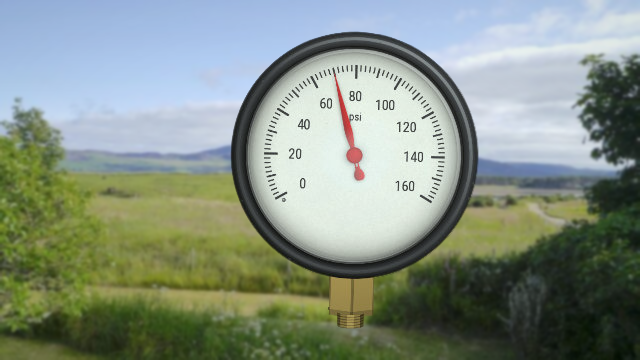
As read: 70psi
